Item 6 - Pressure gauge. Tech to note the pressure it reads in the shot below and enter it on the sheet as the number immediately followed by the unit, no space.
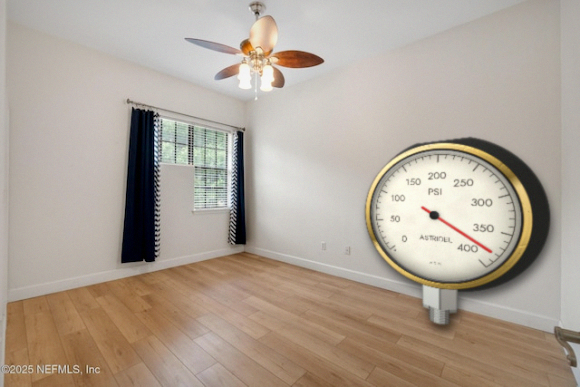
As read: 380psi
